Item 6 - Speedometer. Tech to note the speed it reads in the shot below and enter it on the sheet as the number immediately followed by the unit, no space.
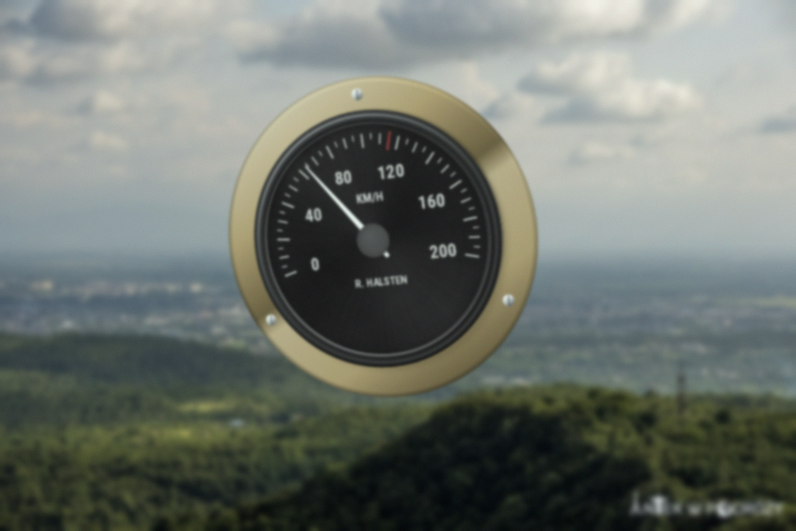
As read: 65km/h
